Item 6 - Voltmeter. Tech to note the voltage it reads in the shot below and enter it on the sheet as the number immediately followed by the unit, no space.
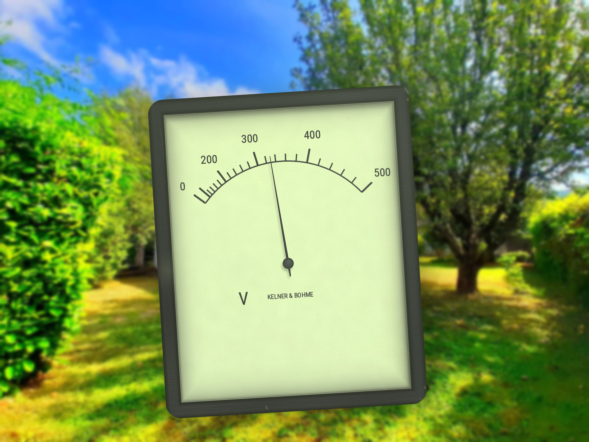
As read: 330V
